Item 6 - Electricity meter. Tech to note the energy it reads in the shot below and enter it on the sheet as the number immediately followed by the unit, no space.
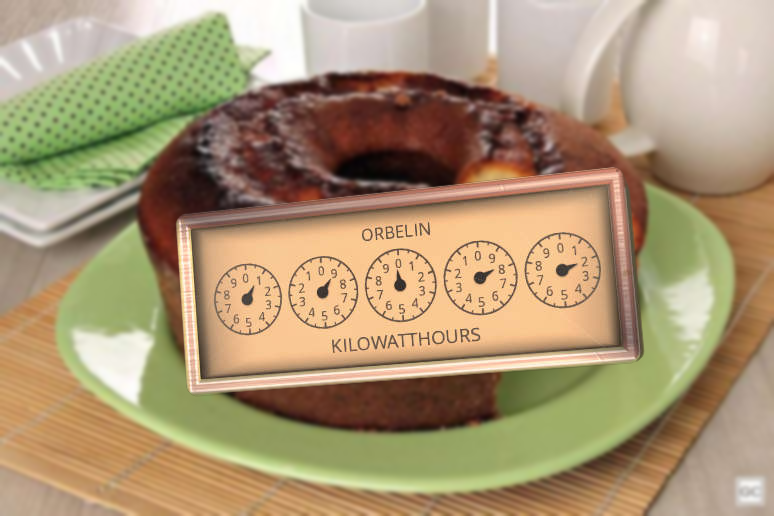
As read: 8982kWh
